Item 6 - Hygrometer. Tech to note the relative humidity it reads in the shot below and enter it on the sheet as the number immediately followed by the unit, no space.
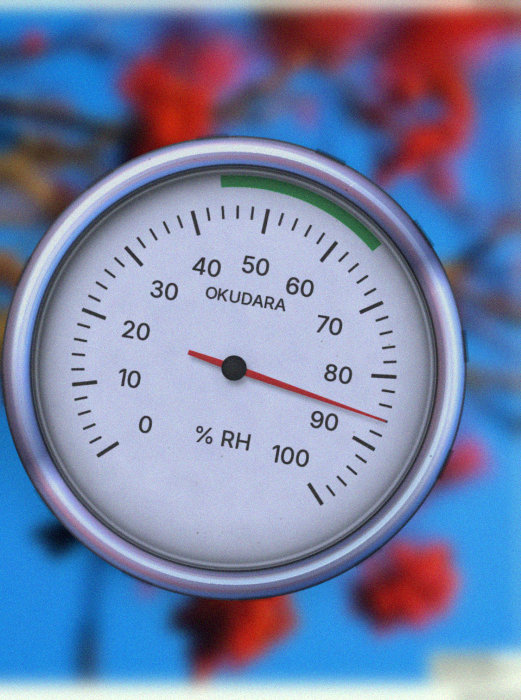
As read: 86%
